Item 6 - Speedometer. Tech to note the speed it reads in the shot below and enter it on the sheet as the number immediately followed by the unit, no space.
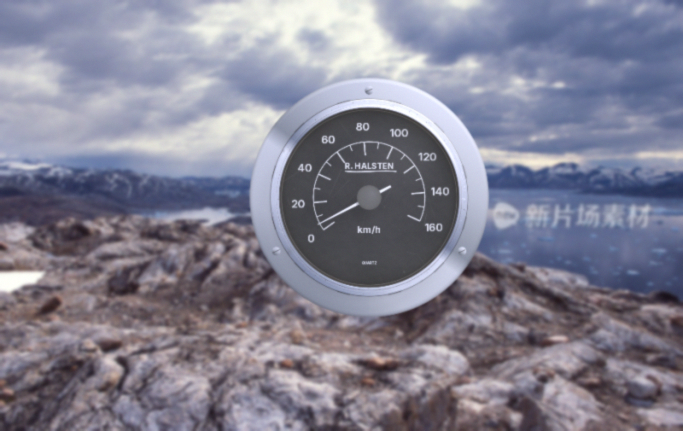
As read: 5km/h
